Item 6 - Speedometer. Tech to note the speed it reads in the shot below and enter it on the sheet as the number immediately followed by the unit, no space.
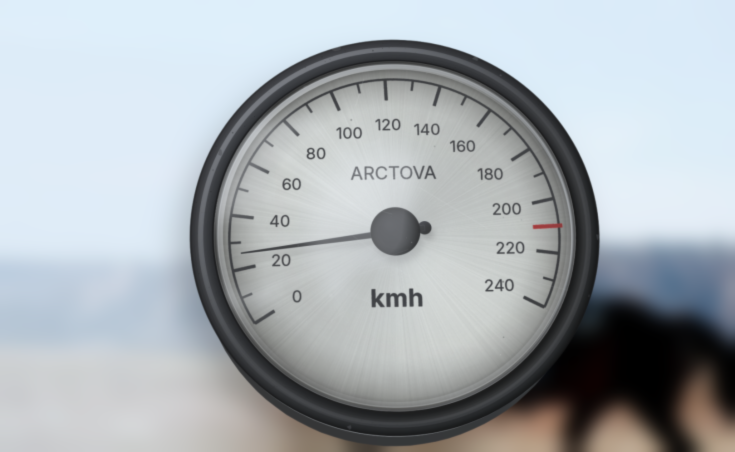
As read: 25km/h
